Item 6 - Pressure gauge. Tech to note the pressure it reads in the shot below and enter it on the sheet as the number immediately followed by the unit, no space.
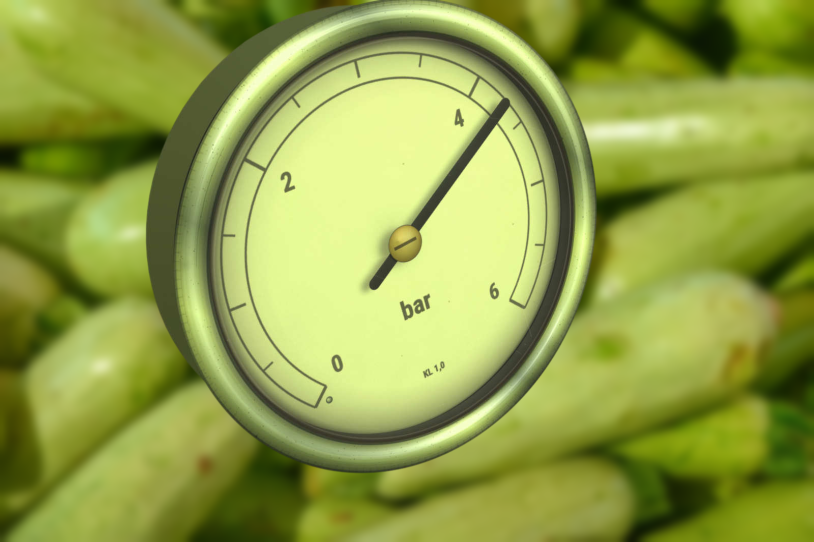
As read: 4.25bar
